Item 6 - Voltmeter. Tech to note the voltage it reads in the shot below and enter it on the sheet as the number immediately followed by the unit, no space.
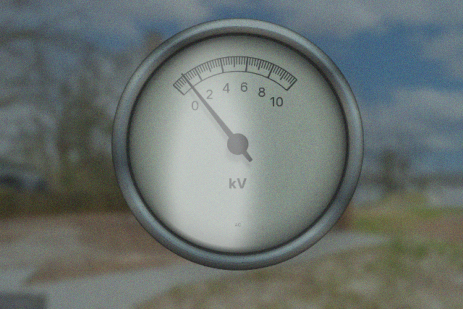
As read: 1kV
